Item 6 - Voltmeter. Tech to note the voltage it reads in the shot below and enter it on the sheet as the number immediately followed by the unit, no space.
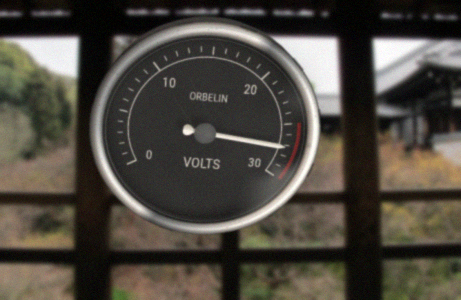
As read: 27V
